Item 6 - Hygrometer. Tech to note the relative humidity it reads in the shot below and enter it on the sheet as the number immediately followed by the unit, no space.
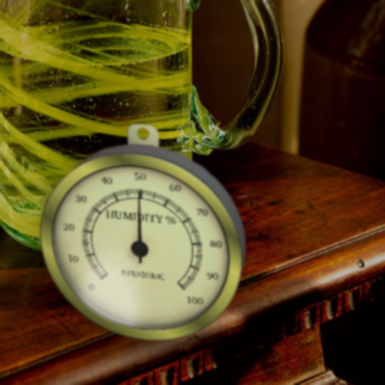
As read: 50%
